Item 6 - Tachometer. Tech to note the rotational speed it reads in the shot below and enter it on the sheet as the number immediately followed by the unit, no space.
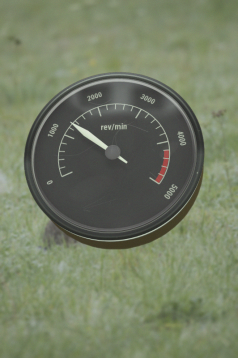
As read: 1300rpm
